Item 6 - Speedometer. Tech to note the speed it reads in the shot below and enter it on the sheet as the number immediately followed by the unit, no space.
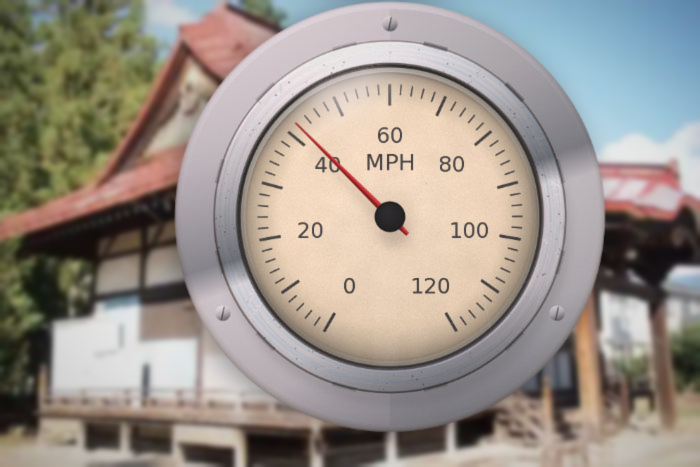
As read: 42mph
